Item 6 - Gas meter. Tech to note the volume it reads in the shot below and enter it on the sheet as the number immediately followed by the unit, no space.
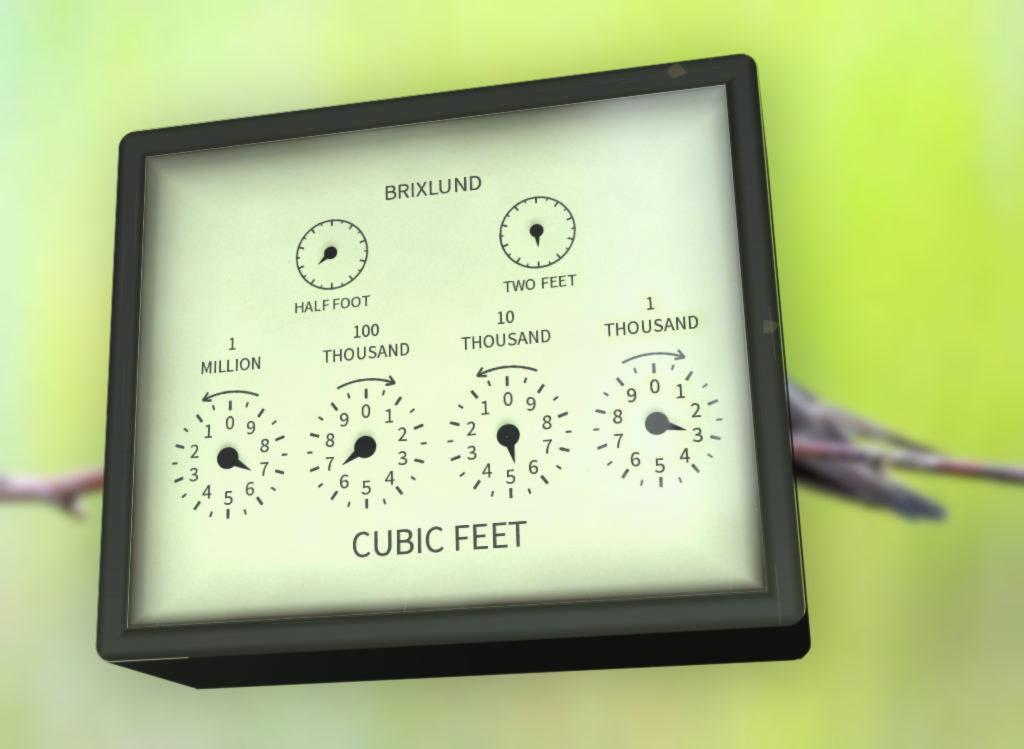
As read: 665300ft³
